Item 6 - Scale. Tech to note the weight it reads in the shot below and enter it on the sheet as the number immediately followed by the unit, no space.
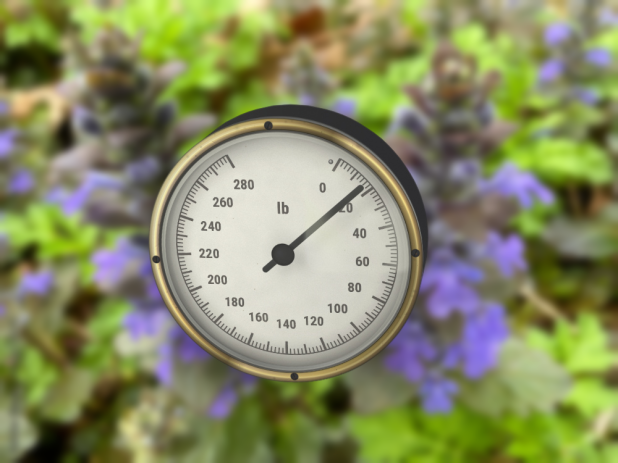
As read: 16lb
